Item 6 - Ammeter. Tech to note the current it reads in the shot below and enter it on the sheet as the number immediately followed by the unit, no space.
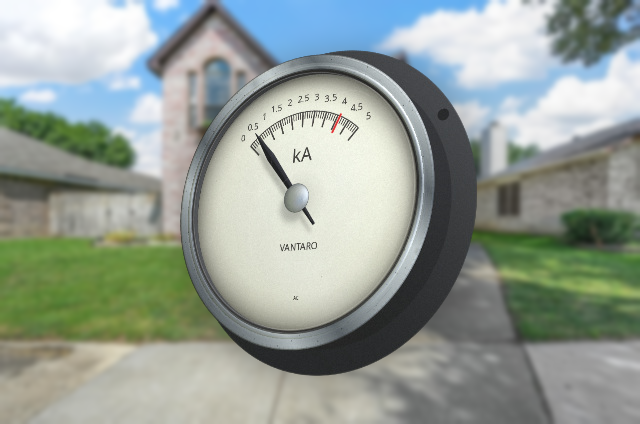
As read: 0.5kA
